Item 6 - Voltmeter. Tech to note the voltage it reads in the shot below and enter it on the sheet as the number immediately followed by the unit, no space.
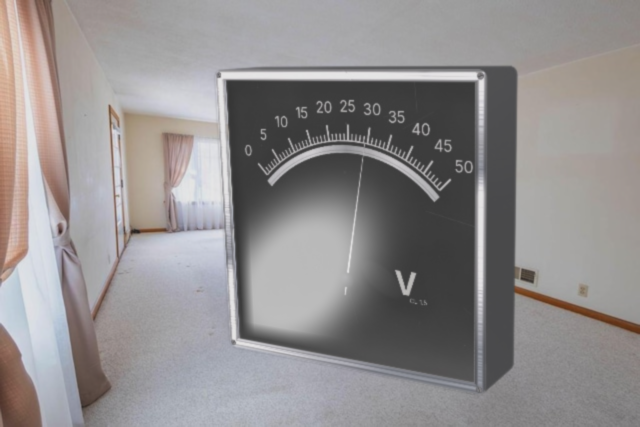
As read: 30V
